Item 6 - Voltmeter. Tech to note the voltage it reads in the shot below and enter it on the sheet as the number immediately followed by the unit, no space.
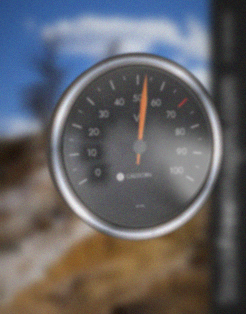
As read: 52.5V
